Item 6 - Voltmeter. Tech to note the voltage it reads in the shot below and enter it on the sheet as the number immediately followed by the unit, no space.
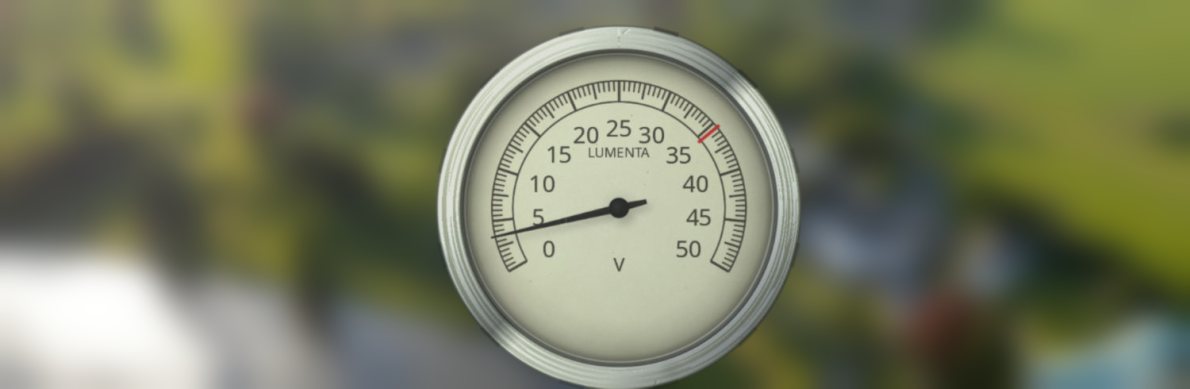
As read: 3.5V
